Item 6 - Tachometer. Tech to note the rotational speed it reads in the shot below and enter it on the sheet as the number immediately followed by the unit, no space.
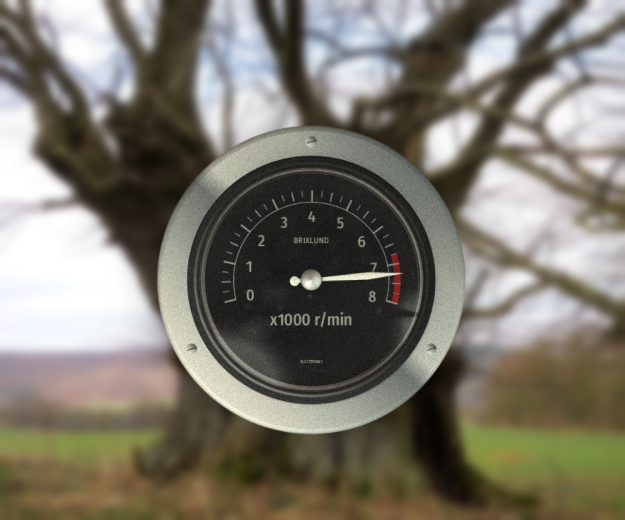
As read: 7250rpm
